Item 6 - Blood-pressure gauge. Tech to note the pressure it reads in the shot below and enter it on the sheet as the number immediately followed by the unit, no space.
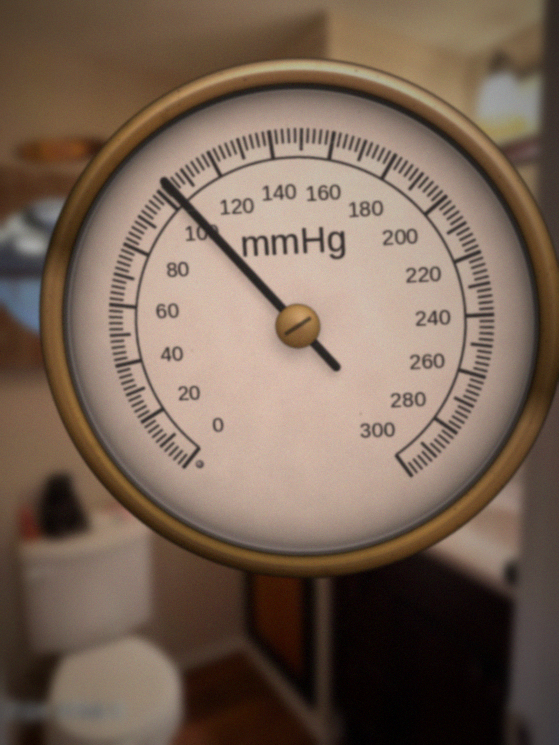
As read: 104mmHg
